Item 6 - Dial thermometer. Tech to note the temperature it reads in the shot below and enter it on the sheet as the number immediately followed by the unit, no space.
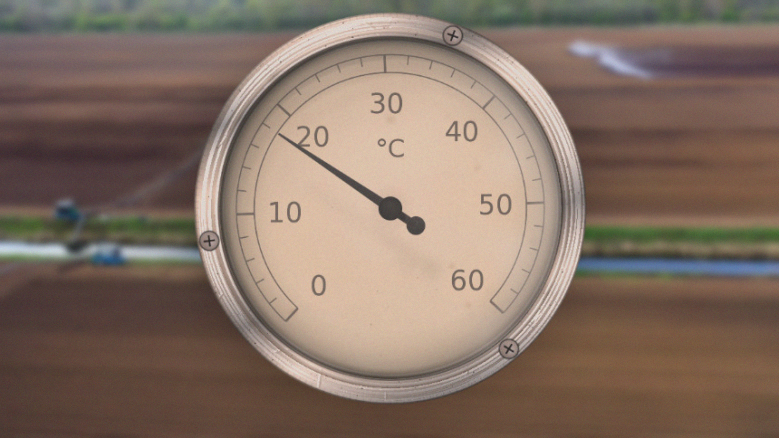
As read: 18°C
